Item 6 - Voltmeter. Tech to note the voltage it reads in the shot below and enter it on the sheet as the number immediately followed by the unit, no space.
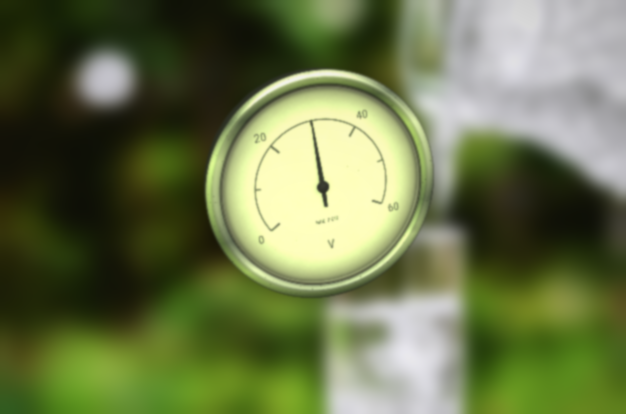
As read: 30V
